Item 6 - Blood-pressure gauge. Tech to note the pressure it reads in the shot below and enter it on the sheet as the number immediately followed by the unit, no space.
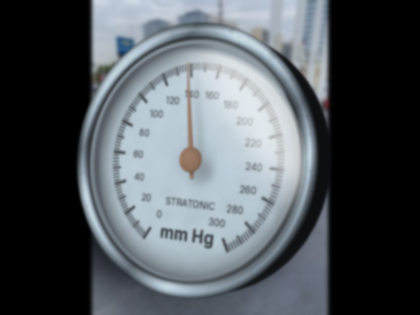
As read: 140mmHg
